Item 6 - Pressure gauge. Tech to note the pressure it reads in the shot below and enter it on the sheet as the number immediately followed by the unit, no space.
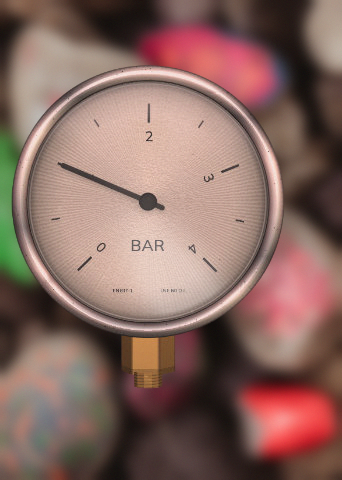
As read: 1bar
